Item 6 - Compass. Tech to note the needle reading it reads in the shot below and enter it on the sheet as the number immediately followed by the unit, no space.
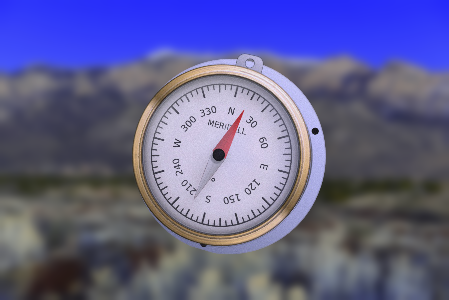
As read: 15°
